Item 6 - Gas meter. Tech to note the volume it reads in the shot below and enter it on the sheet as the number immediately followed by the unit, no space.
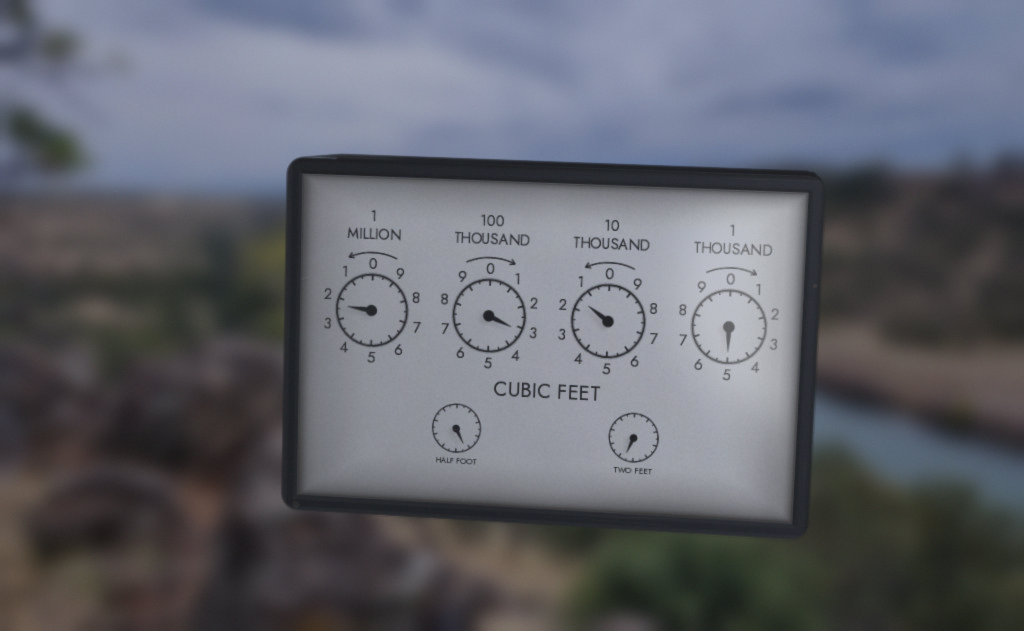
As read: 231500ft³
